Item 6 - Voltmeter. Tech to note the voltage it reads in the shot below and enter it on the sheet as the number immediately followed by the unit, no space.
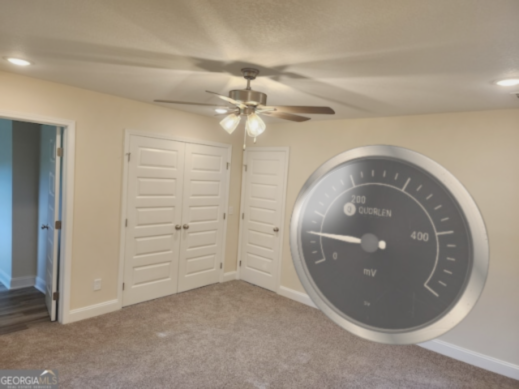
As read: 60mV
